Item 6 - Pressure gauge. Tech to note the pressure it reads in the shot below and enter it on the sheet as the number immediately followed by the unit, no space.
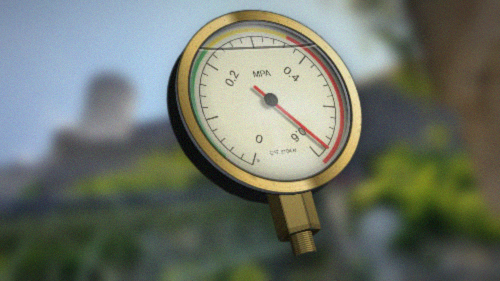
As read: 0.58MPa
